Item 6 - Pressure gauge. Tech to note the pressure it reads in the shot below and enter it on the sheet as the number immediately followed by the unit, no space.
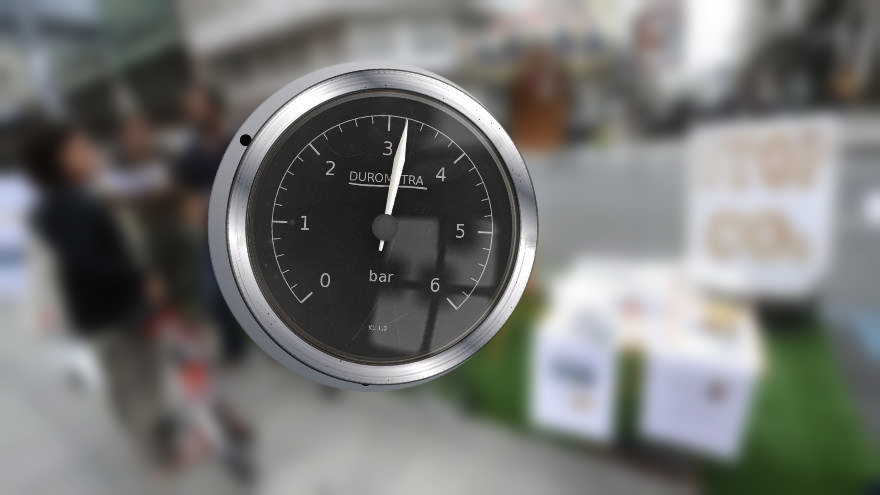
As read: 3.2bar
